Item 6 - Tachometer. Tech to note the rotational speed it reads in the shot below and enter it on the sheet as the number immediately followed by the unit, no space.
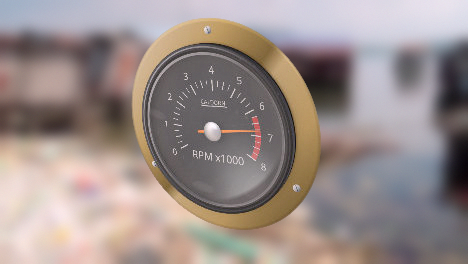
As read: 6750rpm
